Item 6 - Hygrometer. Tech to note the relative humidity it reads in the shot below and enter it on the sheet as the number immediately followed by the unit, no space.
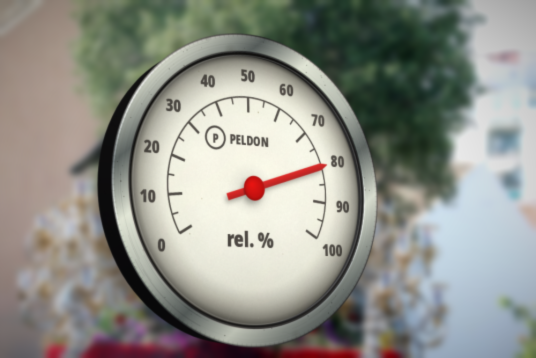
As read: 80%
